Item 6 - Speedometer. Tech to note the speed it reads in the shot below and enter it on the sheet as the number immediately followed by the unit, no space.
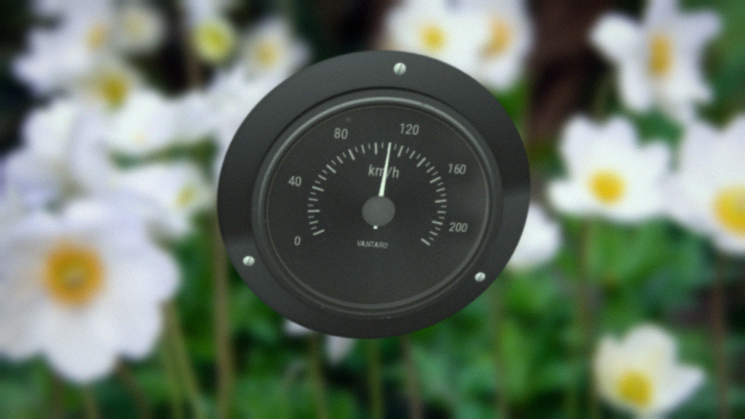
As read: 110km/h
